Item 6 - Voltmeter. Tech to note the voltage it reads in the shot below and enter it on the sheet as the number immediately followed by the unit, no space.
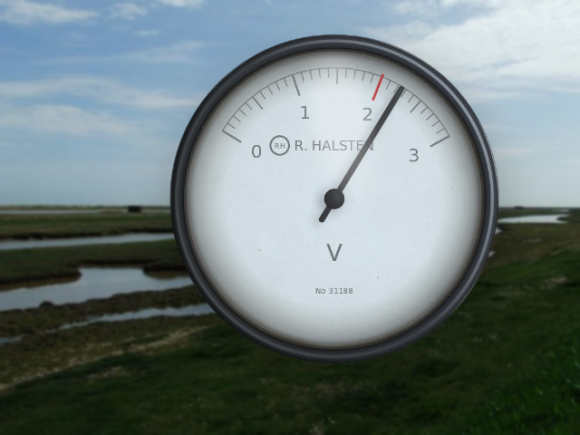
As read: 2.25V
